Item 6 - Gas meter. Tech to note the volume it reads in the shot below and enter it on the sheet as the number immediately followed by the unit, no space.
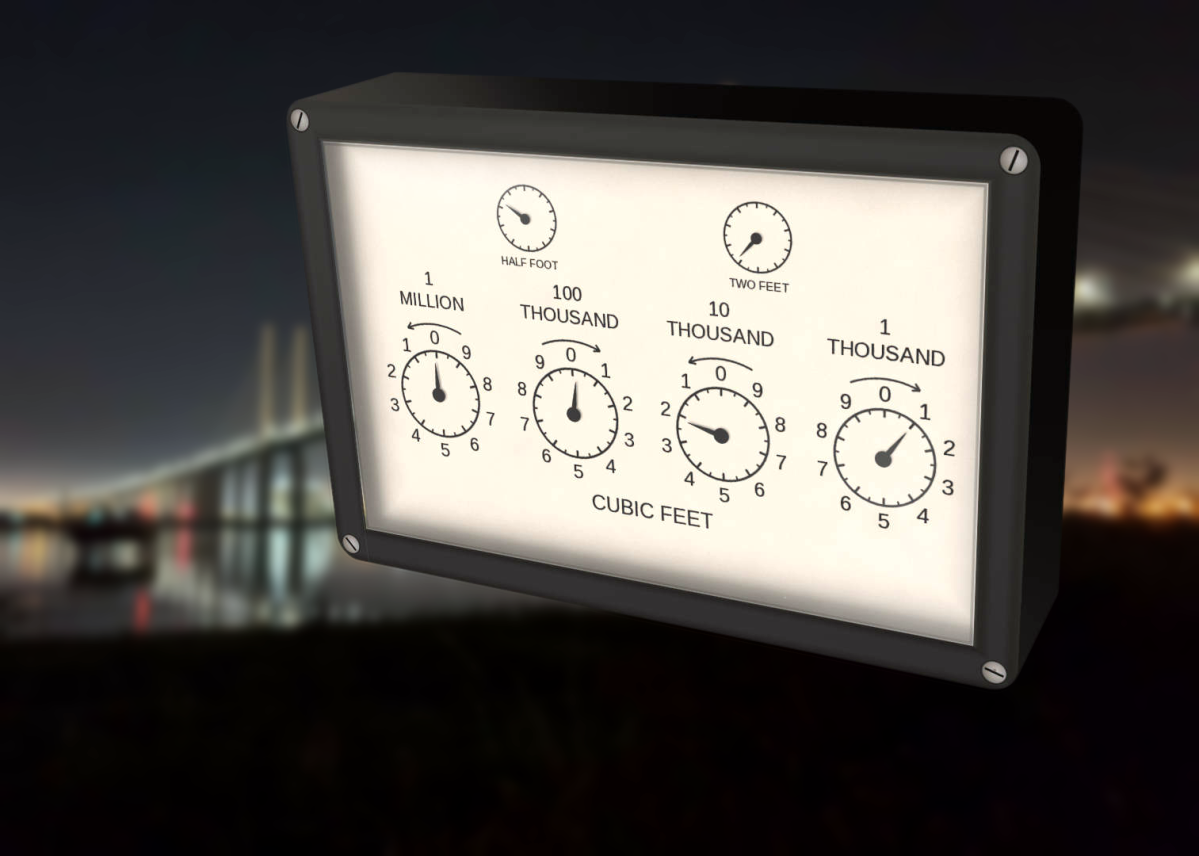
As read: 2100ft³
